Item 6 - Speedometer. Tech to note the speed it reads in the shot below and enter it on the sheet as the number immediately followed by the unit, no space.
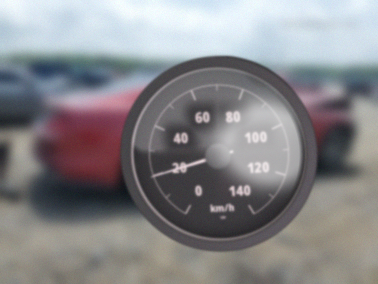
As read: 20km/h
